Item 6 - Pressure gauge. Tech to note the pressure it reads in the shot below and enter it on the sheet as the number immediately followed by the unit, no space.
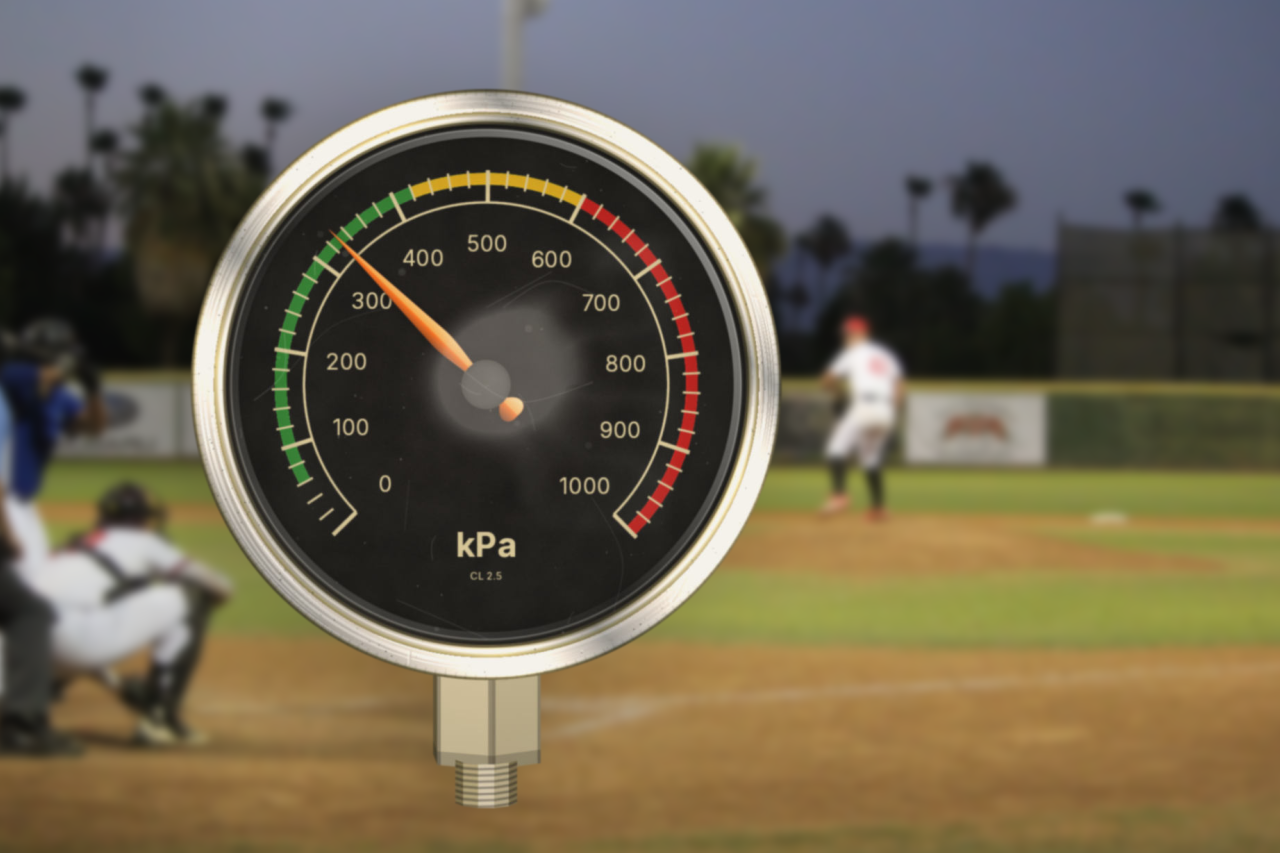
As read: 330kPa
